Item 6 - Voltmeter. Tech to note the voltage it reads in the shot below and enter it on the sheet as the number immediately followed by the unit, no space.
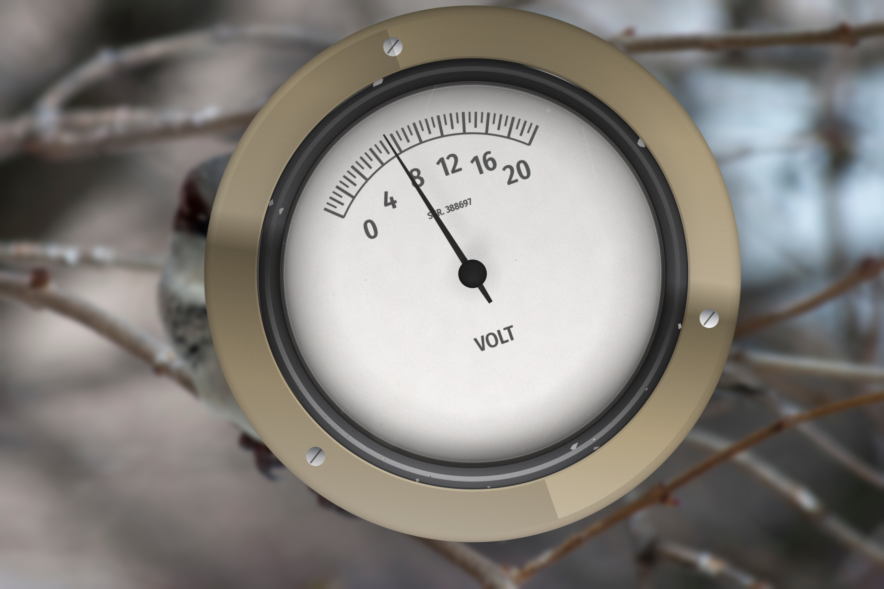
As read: 7.5V
